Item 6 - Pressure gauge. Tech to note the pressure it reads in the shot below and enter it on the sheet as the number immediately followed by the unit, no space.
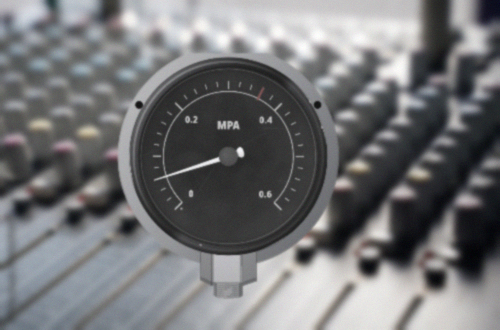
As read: 0.06MPa
